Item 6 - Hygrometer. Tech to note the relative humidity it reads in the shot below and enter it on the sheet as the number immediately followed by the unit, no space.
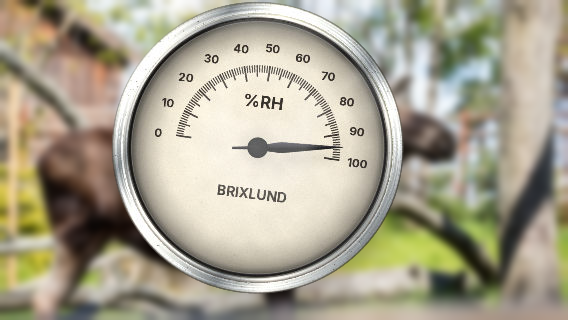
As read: 95%
